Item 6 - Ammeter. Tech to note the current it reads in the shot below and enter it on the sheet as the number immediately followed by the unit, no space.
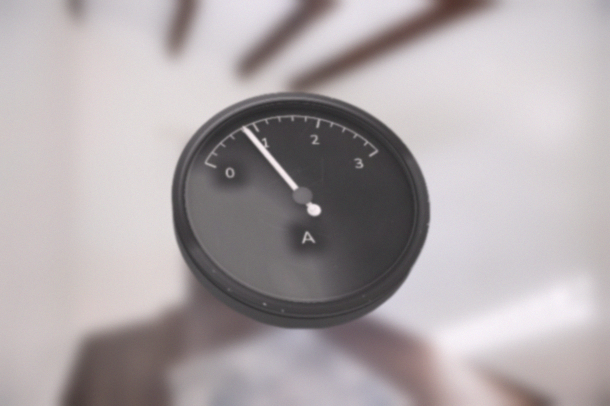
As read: 0.8A
